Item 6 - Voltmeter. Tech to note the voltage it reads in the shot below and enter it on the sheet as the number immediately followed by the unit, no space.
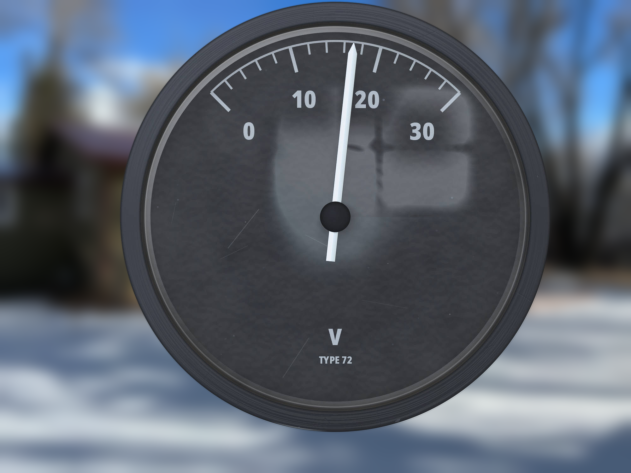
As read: 17V
